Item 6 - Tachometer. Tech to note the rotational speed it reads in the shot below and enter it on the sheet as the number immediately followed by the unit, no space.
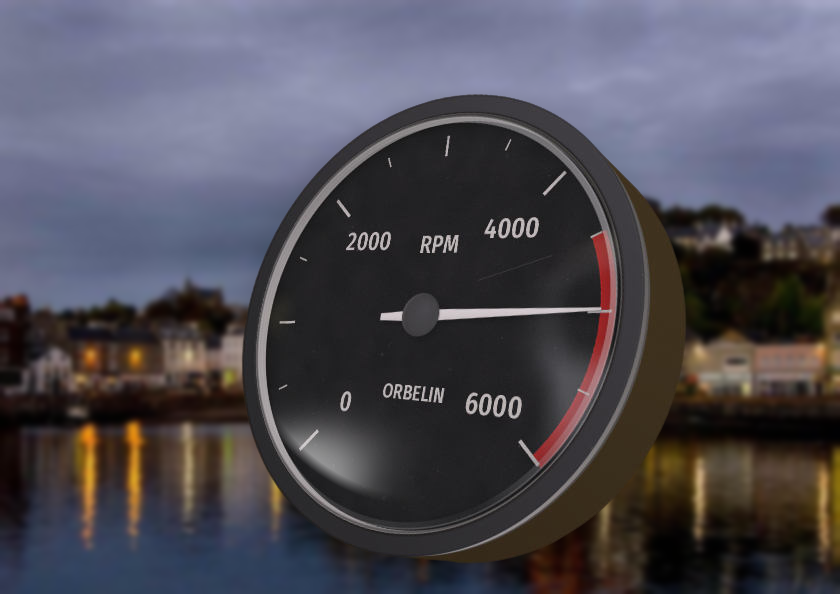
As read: 5000rpm
